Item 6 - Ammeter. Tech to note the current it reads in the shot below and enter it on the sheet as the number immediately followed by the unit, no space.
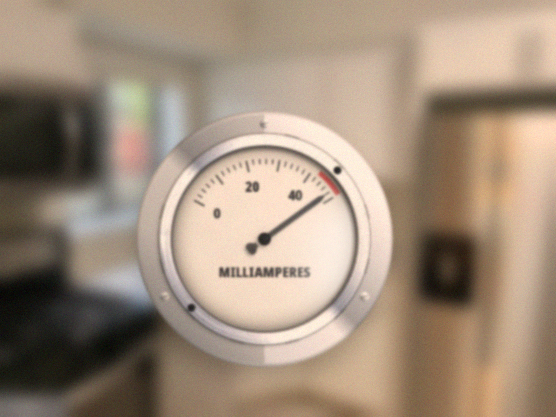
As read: 48mA
